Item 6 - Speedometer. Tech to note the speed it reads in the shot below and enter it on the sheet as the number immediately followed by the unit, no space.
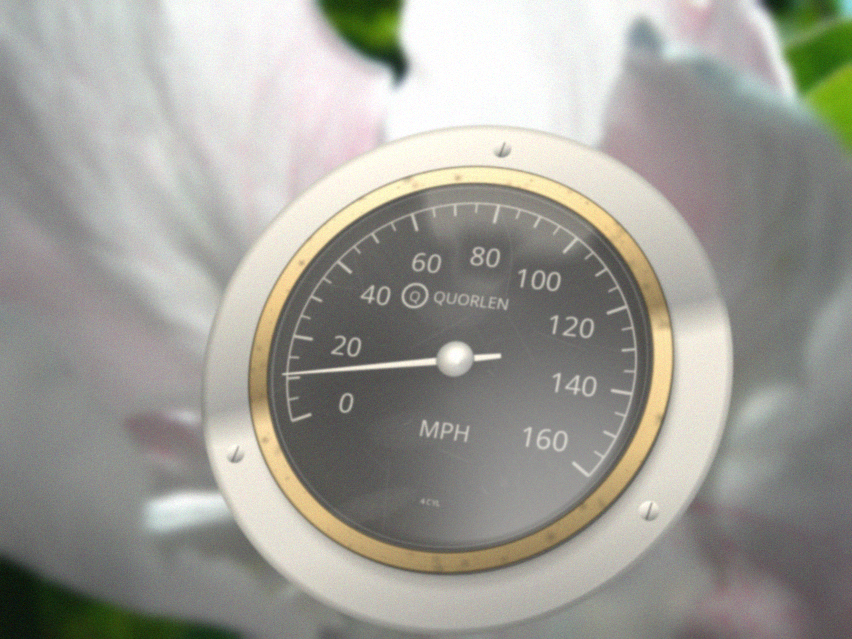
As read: 10mph
